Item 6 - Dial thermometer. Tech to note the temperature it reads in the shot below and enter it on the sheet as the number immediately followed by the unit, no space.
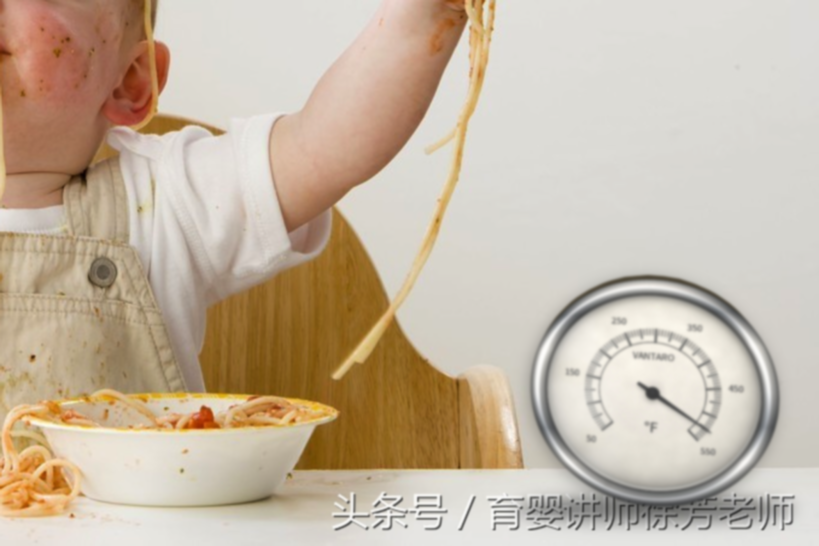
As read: 525°F
